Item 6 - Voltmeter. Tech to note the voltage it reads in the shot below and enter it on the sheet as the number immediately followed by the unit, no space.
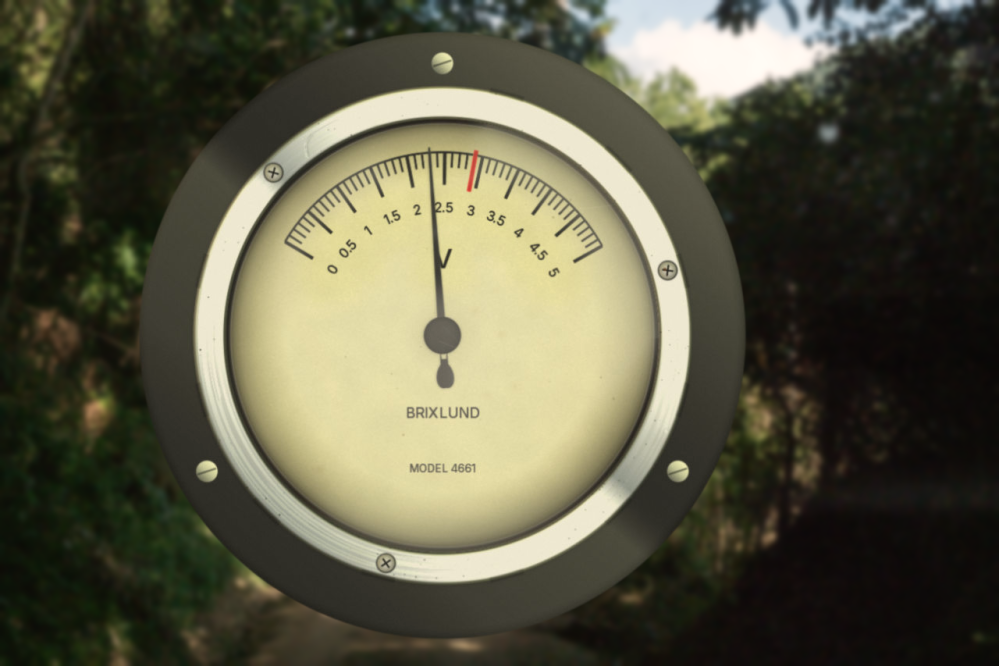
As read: 2.3V
